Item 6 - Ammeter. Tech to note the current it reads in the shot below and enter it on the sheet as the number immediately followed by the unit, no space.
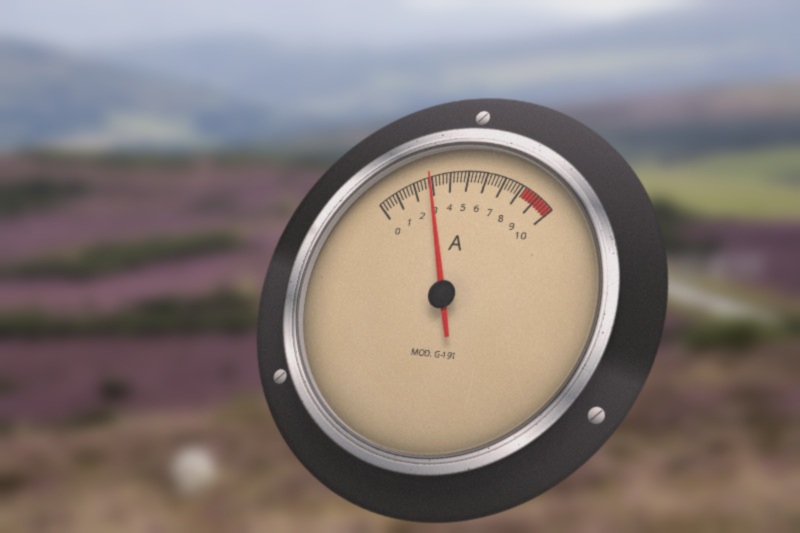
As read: 3A
